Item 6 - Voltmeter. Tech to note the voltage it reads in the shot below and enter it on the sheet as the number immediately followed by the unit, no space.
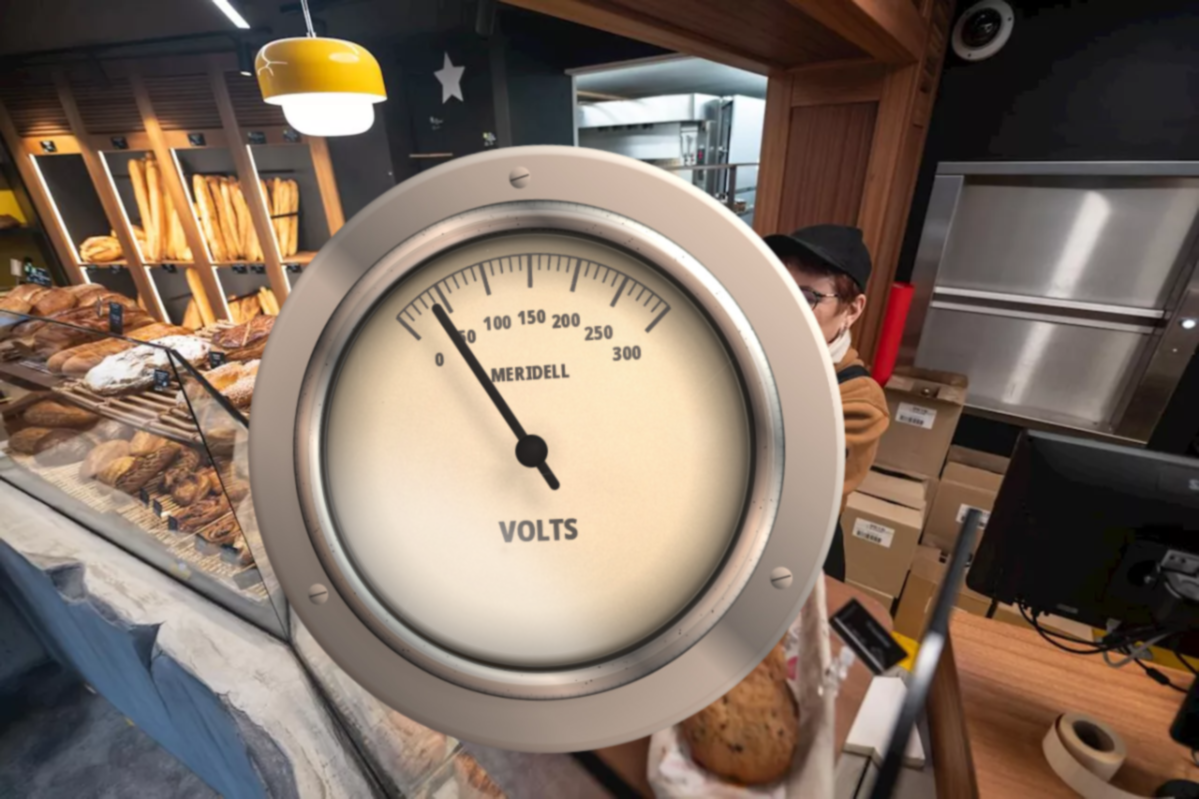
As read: 40V
